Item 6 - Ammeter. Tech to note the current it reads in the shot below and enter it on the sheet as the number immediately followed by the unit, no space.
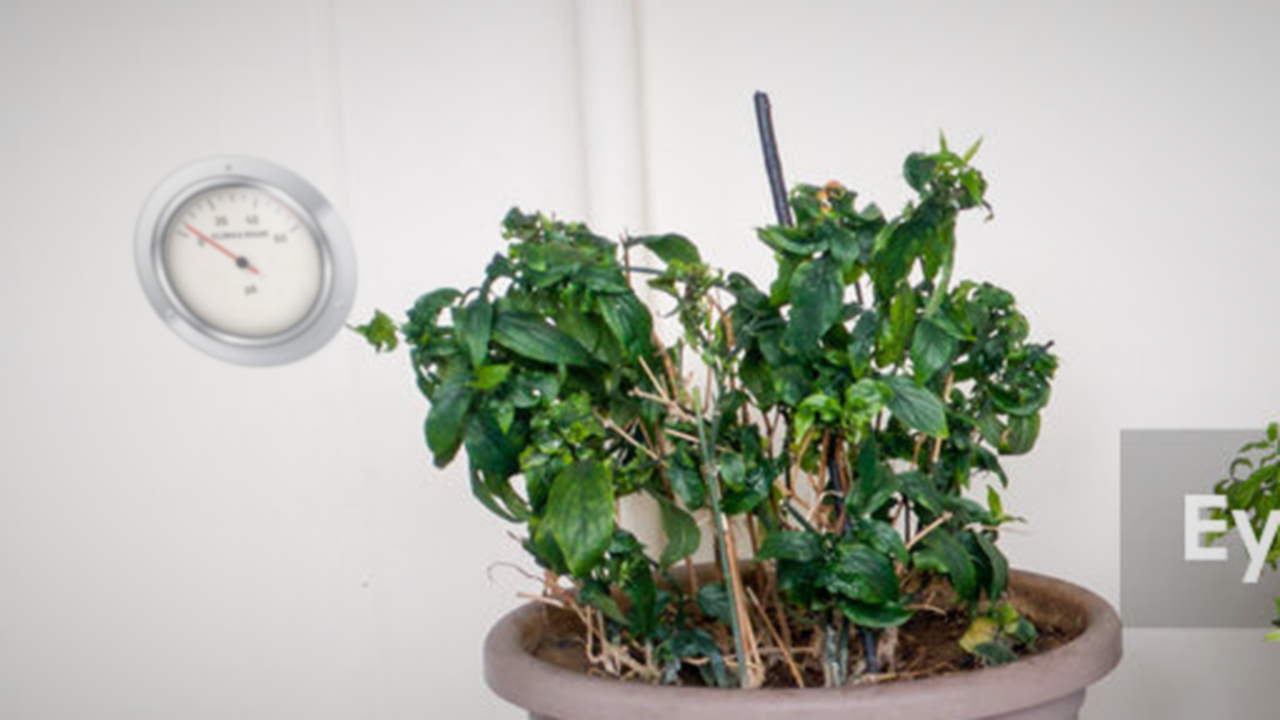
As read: 5µA
